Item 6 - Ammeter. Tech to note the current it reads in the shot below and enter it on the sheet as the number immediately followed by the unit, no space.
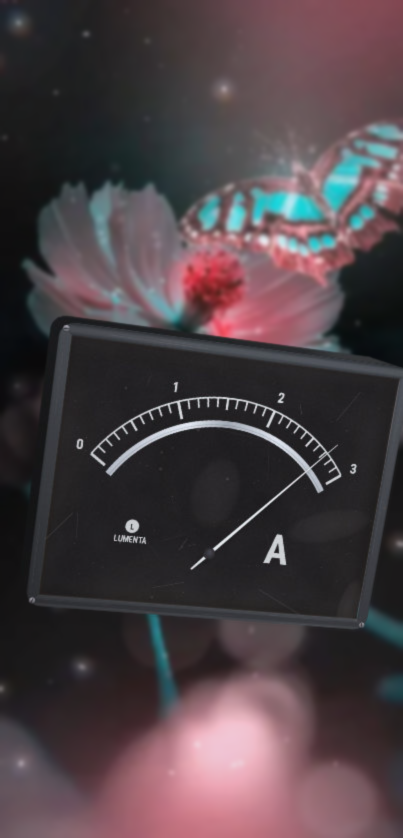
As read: 2.7A
